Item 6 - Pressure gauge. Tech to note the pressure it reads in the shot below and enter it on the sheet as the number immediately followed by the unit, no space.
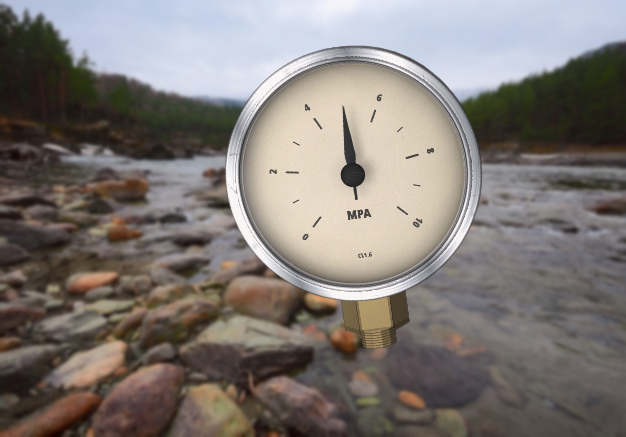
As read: 5MPa
